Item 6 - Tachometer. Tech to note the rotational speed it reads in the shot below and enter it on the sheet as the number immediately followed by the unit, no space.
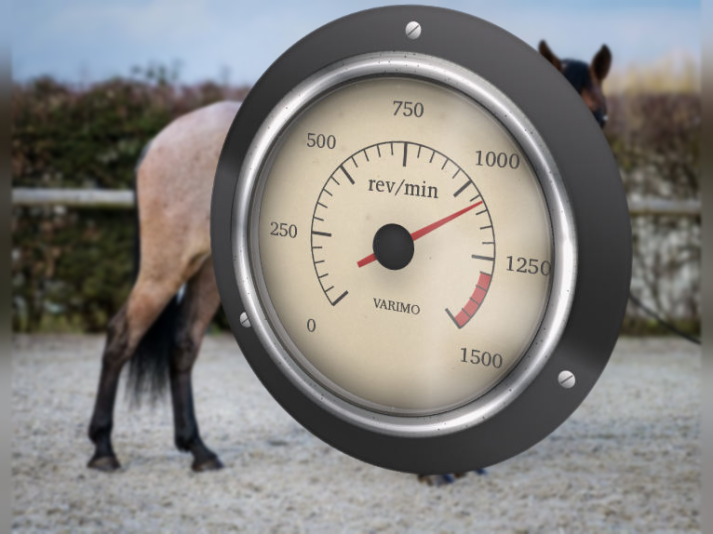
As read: 1075rpm
